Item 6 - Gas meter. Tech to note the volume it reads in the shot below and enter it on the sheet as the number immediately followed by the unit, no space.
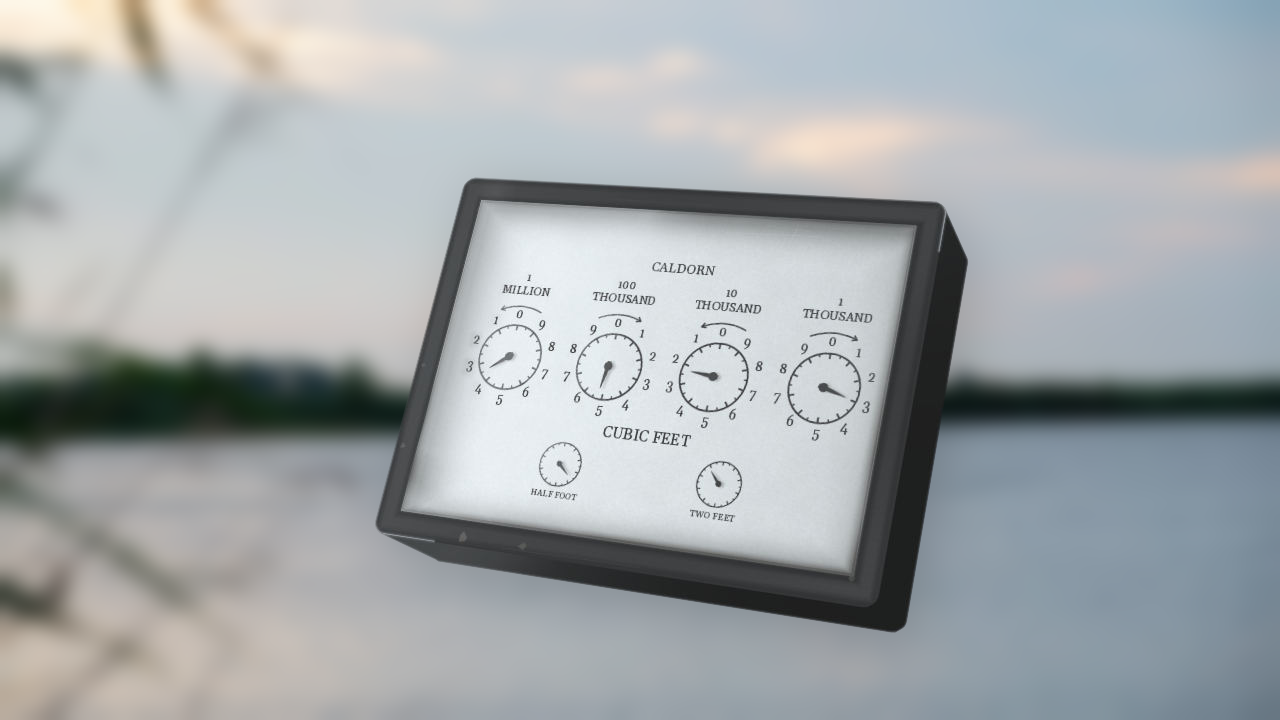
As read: 352300ft³
